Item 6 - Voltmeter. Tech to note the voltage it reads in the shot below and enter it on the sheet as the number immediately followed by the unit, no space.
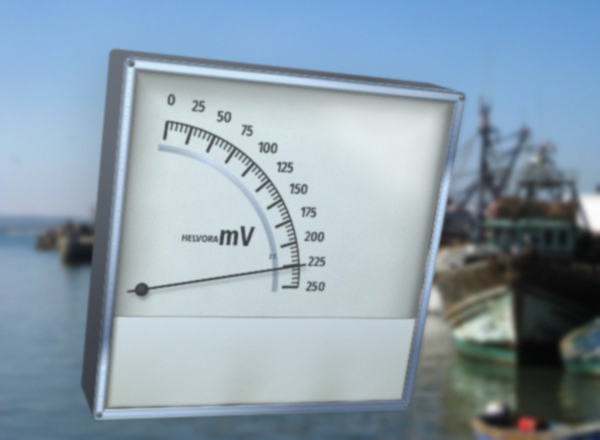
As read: 225mV
